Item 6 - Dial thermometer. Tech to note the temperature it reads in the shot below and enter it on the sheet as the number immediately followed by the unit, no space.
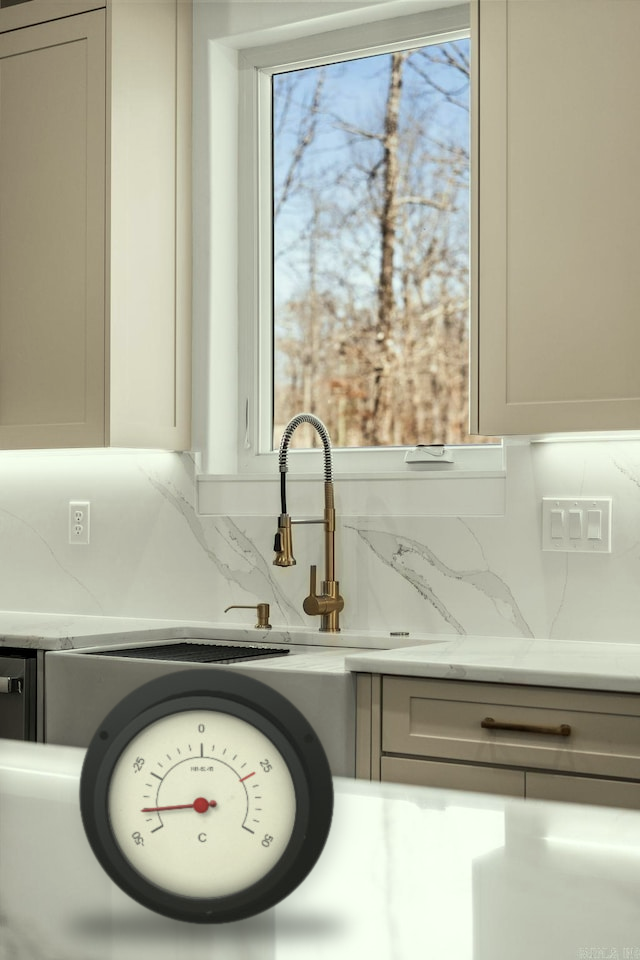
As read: -40°C
